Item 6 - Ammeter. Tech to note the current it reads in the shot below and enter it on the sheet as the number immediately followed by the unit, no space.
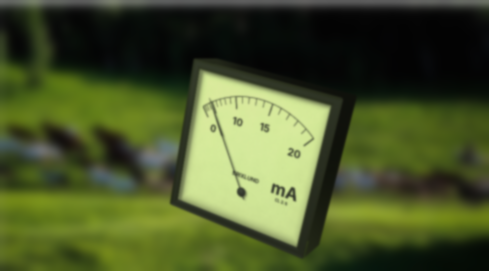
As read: 5mA
